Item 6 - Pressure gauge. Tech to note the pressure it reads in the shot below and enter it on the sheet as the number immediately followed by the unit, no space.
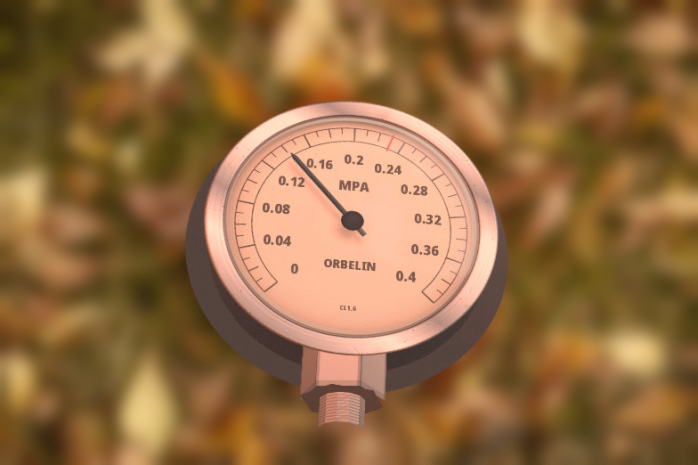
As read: 0.14MPa
